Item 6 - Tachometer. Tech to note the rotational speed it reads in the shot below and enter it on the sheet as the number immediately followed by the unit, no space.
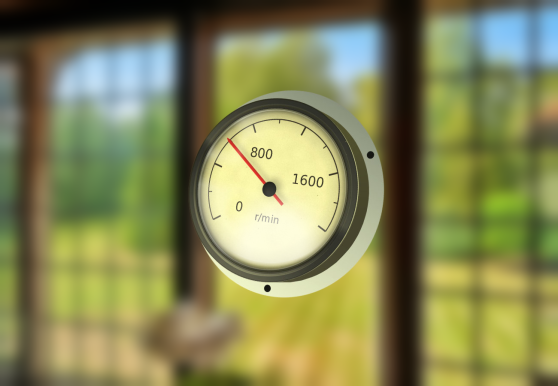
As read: 600rpm
